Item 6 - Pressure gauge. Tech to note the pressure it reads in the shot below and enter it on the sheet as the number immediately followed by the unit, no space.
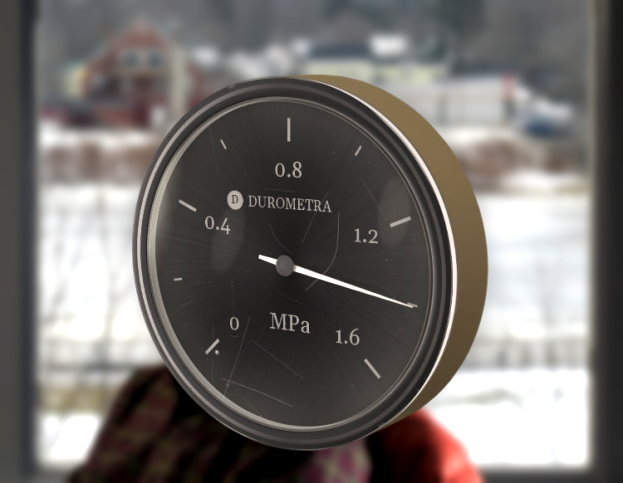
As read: 1.4MPa
